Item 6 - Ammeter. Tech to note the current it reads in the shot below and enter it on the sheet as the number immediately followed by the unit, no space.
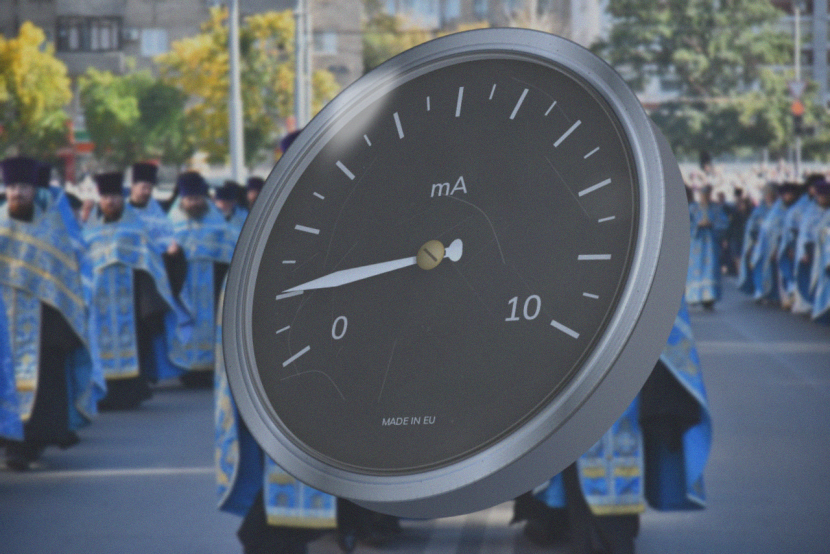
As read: 1mA
